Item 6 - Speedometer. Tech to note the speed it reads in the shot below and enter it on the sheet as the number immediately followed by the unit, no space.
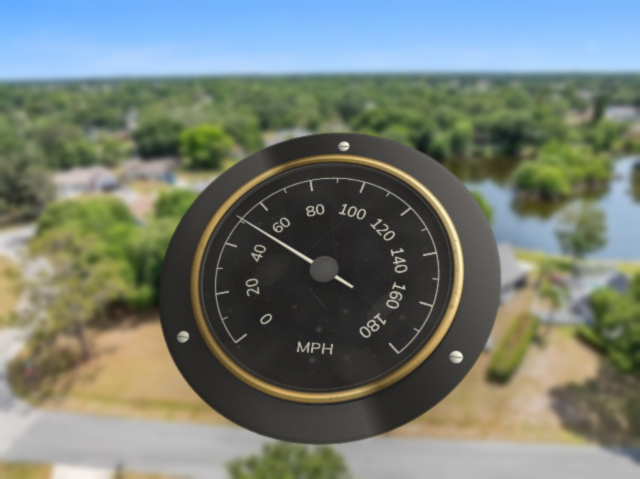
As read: 50mph
